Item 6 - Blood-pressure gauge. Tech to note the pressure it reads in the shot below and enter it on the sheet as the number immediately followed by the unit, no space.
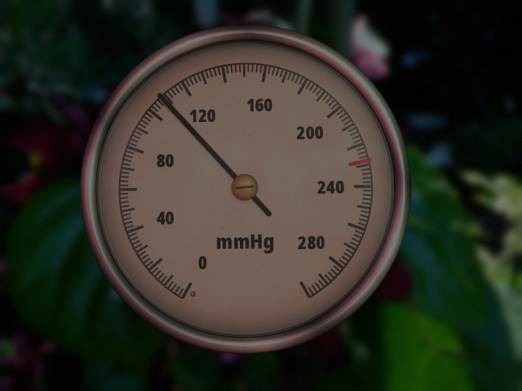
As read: 108mmHg
